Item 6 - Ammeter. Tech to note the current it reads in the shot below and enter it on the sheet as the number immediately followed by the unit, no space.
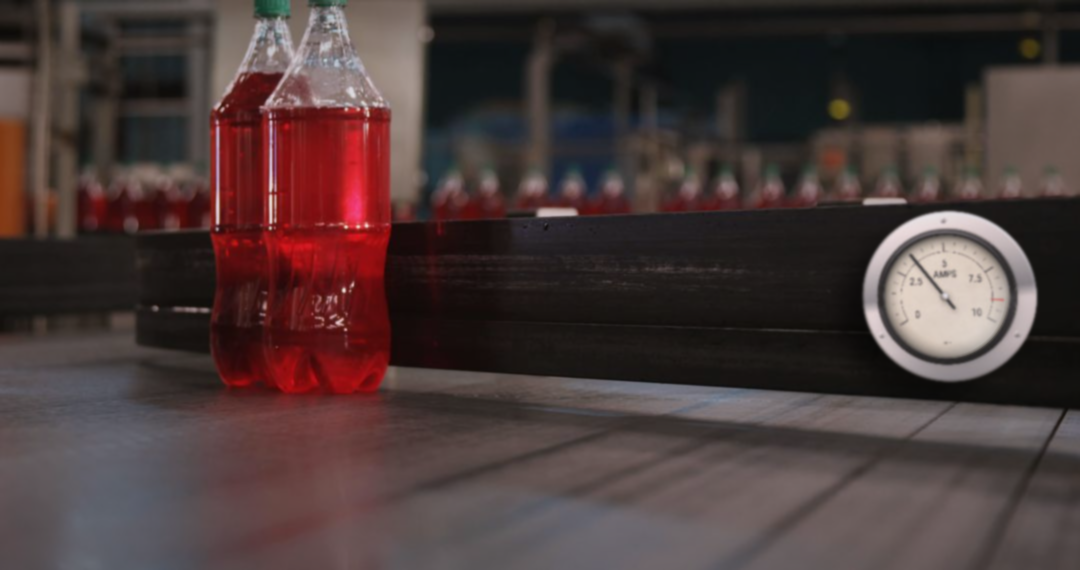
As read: 3.5A
